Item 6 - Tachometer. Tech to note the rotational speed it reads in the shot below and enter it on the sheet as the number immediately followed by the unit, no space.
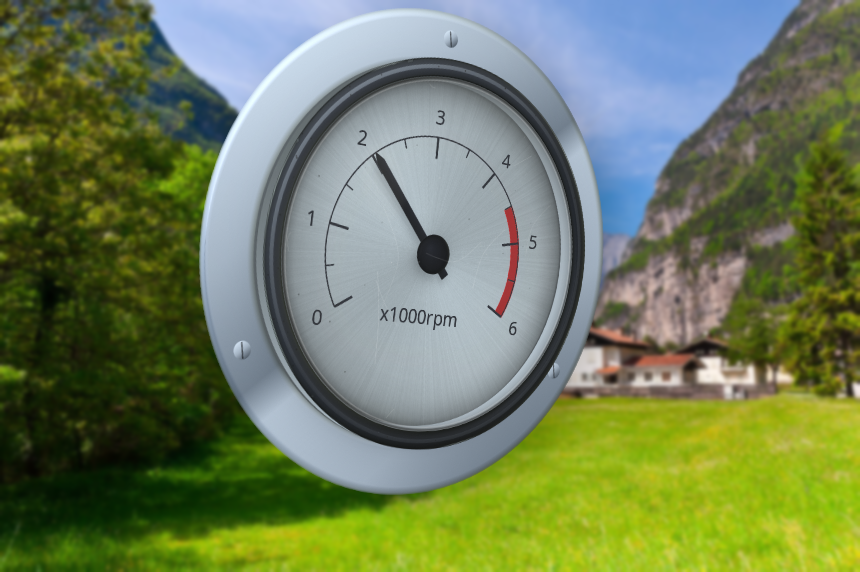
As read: 2000rpm
